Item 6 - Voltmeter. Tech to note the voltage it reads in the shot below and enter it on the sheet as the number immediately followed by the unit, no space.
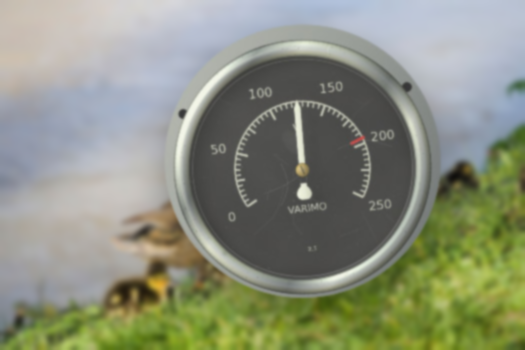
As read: 125V
